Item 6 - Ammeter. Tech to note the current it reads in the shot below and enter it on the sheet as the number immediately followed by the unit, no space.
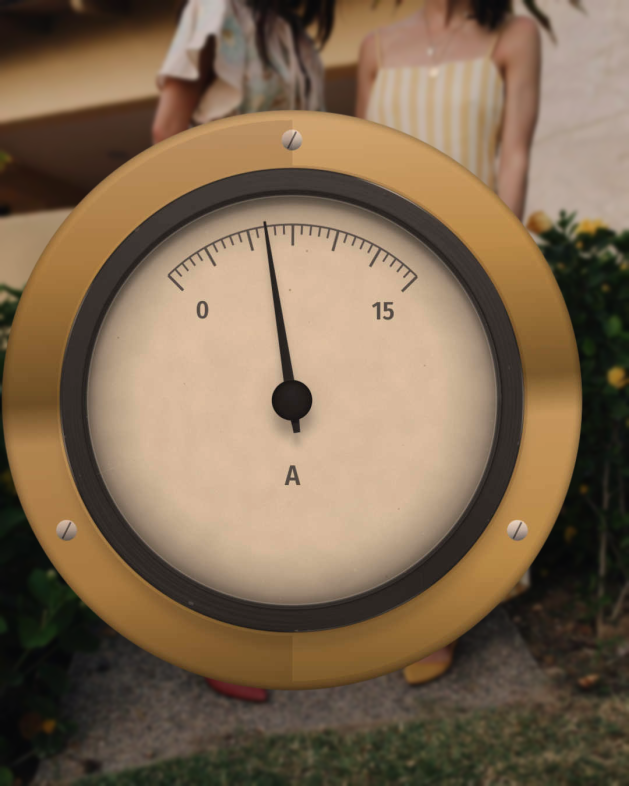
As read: 6A
